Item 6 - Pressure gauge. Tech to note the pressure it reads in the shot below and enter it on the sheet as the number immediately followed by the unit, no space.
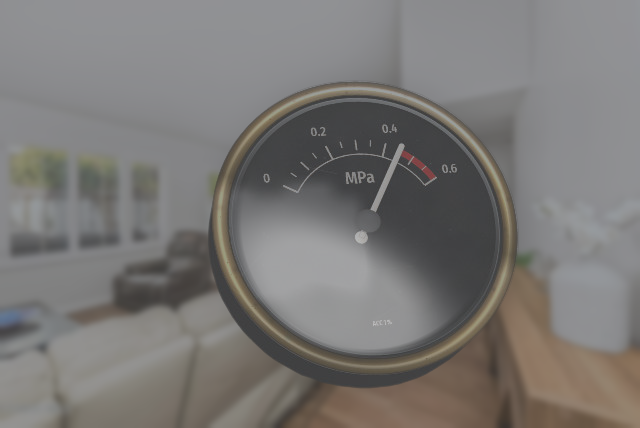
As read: 0.45MPa
